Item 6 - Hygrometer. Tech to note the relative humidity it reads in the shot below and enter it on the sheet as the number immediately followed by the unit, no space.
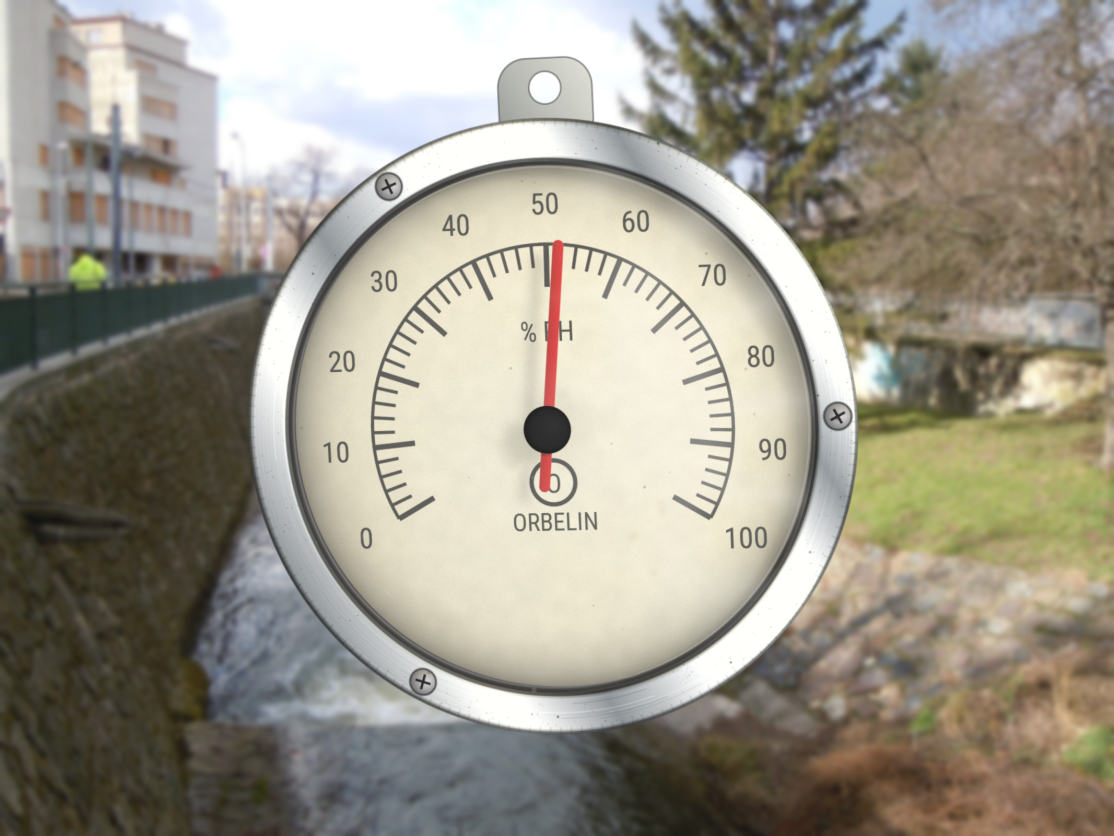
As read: 52%
